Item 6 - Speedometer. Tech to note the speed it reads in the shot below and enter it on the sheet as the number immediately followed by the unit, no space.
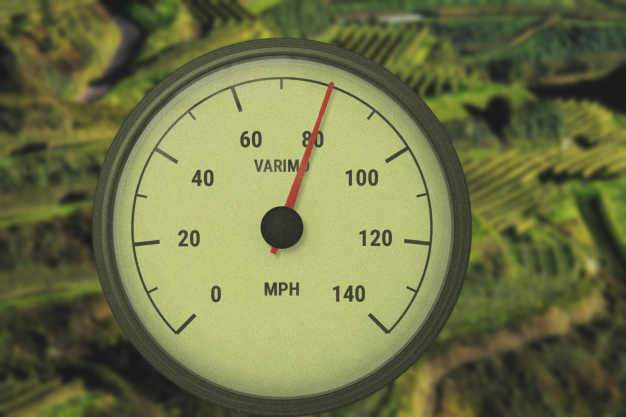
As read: 80mph
